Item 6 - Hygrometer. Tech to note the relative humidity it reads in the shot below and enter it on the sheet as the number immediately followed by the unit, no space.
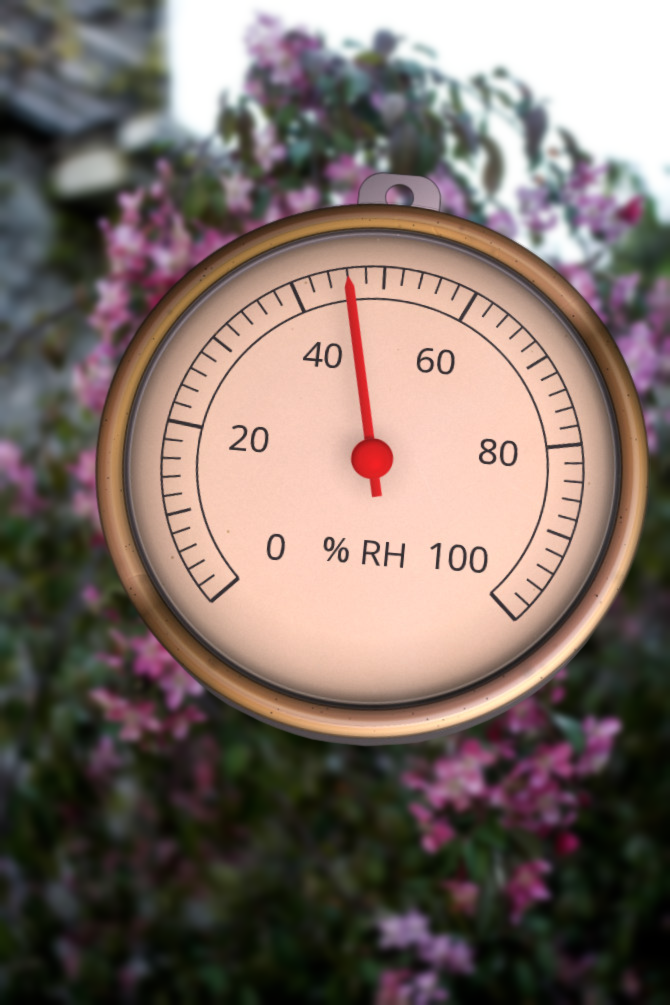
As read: 46%
